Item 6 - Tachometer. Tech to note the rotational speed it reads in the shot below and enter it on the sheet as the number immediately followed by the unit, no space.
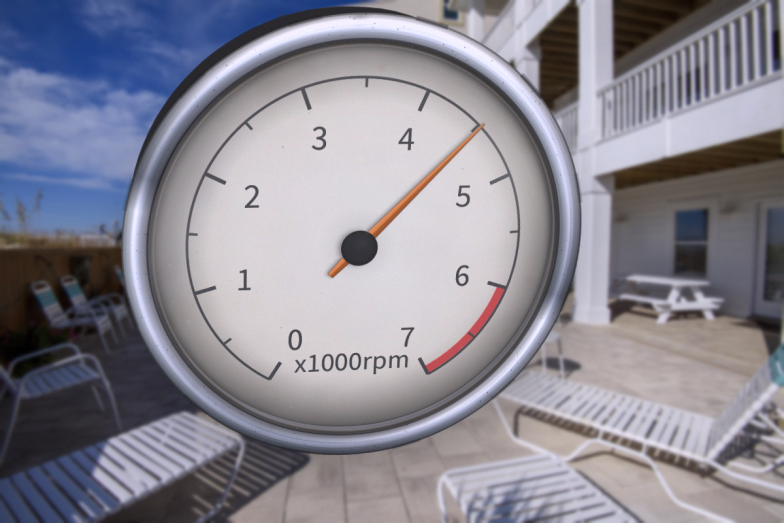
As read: 4500rpm
